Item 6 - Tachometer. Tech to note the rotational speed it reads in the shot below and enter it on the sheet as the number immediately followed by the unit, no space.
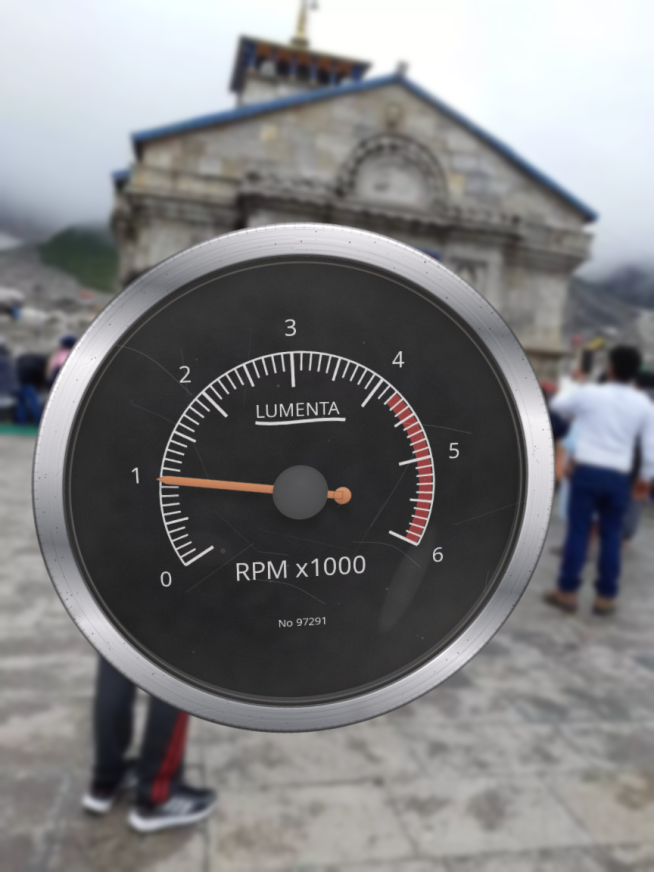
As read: 1000rpm
